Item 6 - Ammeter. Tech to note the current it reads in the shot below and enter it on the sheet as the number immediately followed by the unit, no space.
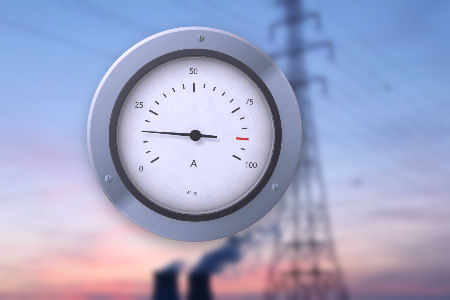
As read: 15A
